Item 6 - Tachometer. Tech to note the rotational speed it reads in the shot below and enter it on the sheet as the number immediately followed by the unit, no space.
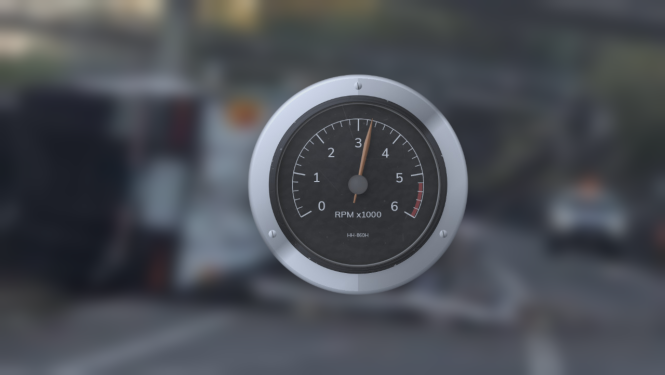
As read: 3300rpm
